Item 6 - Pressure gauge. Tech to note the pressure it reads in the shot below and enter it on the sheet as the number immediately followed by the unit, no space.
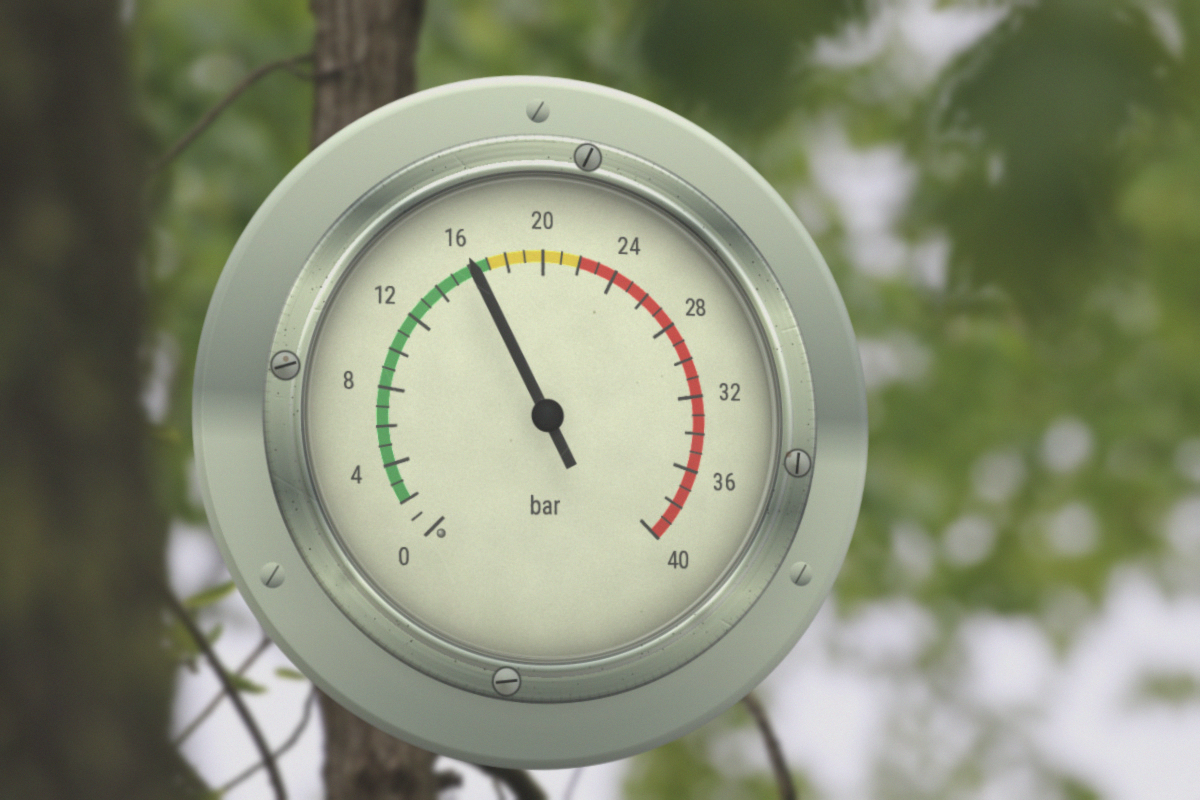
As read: 16bar
